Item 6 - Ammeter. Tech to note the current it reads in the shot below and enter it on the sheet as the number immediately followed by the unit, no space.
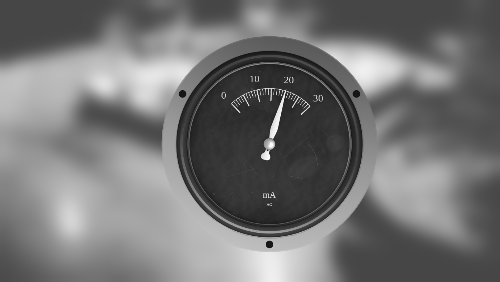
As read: 20mA
